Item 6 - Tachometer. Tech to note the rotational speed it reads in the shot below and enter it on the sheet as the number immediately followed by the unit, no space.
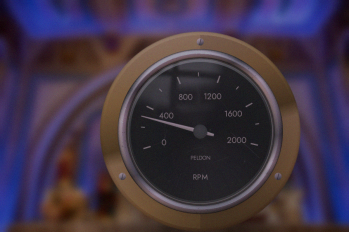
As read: 300rpm
